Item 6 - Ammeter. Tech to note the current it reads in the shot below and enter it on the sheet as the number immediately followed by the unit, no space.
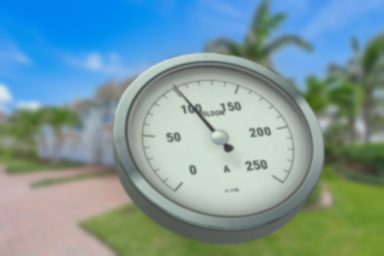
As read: 100A
